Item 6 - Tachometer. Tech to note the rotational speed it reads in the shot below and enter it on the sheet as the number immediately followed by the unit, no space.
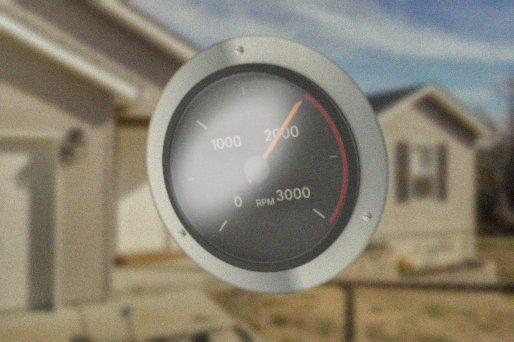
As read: 2000rpm
